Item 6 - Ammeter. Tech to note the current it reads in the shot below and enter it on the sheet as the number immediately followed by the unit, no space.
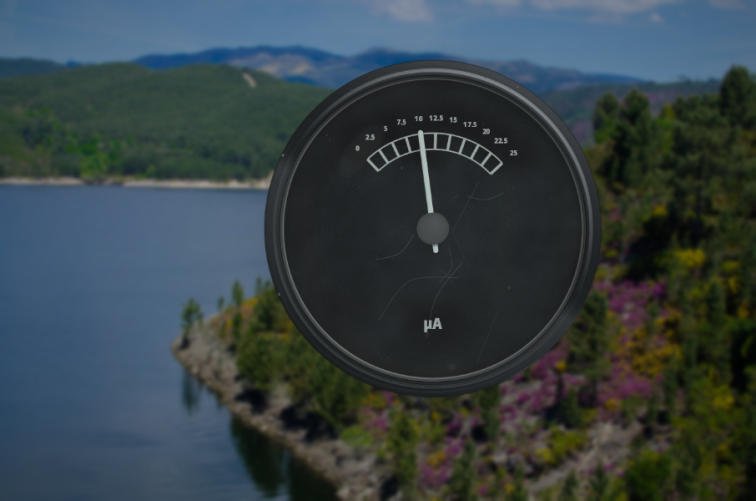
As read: 10µA
